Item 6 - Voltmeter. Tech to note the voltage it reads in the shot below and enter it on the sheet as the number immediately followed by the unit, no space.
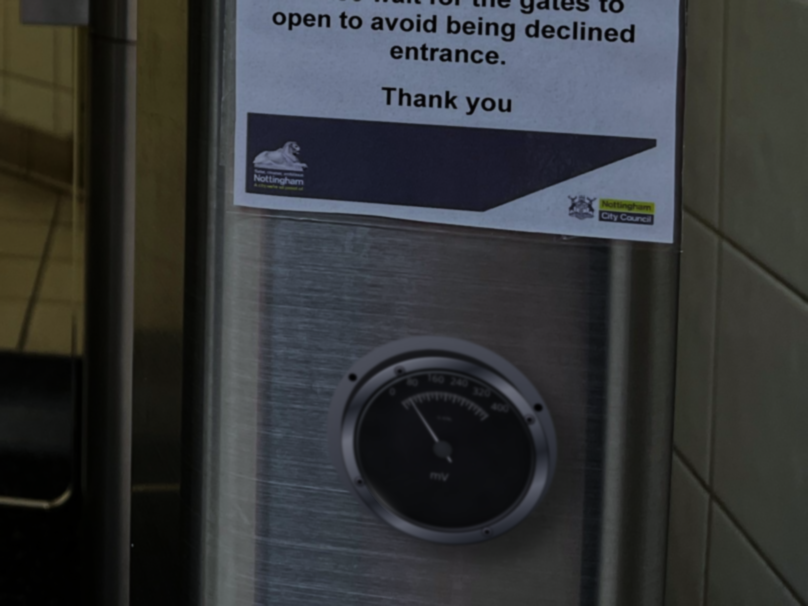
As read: 40mV
